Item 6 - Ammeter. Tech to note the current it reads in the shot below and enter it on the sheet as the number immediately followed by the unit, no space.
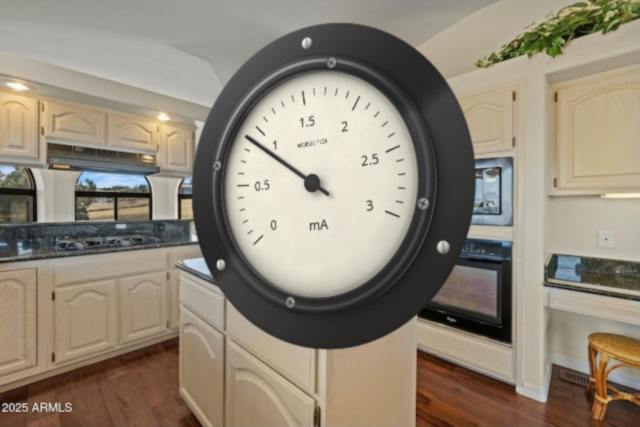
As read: 0.9mA
